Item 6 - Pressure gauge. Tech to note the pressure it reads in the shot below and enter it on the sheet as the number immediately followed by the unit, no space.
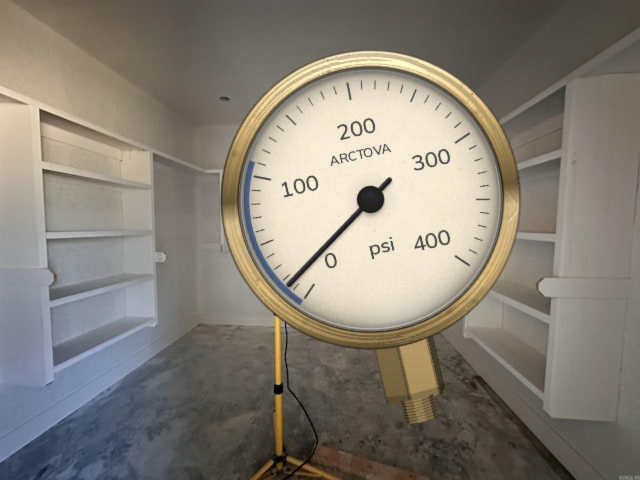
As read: 15psi
